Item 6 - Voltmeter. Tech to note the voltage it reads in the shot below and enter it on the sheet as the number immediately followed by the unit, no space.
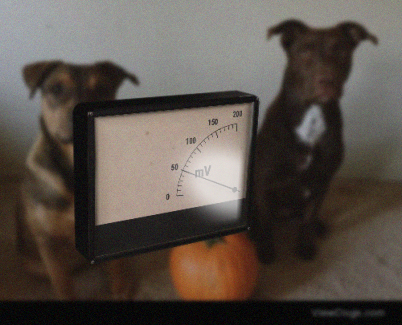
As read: 50mV
